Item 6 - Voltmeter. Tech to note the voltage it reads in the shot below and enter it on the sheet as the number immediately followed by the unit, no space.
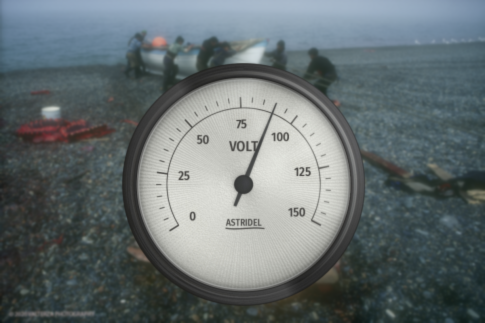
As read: 90V
